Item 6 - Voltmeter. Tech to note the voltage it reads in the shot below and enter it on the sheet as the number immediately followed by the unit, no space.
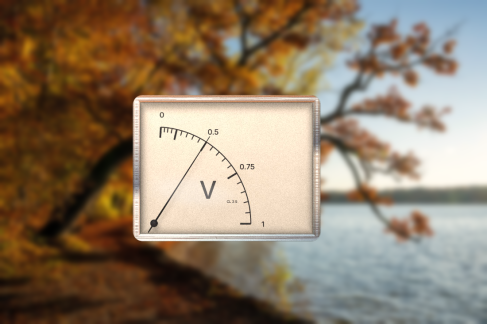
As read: 0.5V
